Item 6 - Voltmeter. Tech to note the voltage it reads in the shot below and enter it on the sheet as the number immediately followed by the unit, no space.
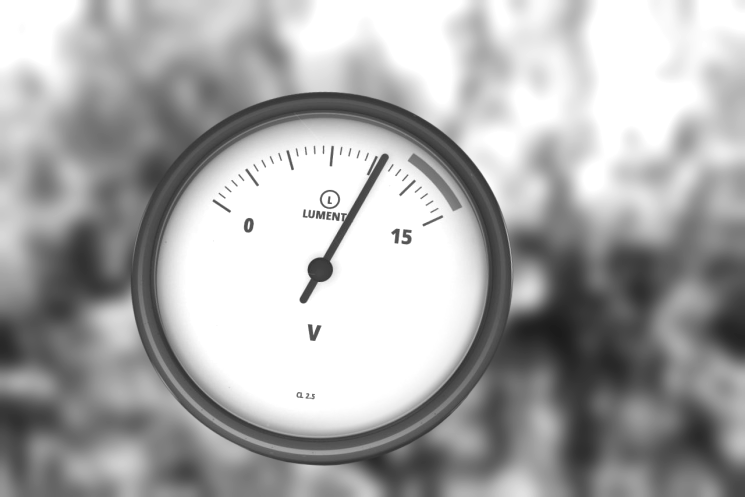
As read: 10.5V
